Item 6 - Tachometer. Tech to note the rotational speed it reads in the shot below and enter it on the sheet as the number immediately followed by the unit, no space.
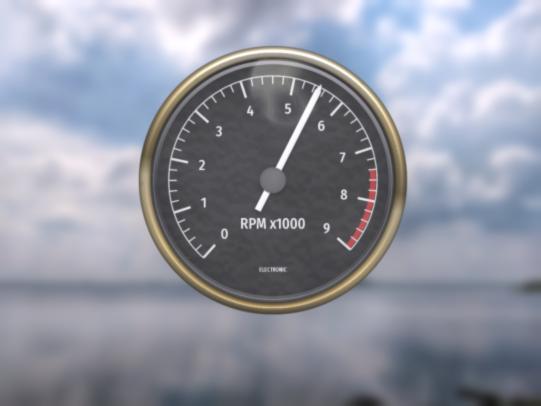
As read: 5500rpm
